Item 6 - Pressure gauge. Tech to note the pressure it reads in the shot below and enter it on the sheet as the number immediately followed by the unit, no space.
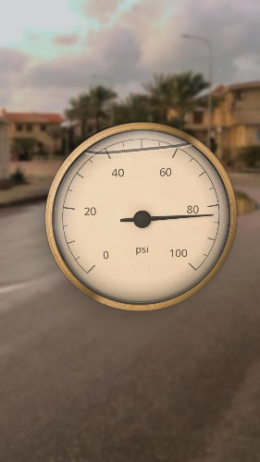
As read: 82.5psi
